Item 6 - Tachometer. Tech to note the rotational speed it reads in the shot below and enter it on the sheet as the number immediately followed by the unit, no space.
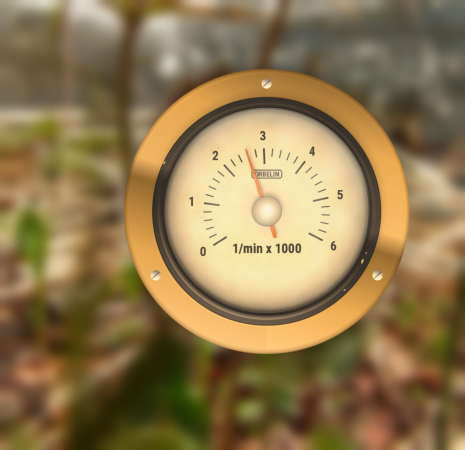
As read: 2600rpm
